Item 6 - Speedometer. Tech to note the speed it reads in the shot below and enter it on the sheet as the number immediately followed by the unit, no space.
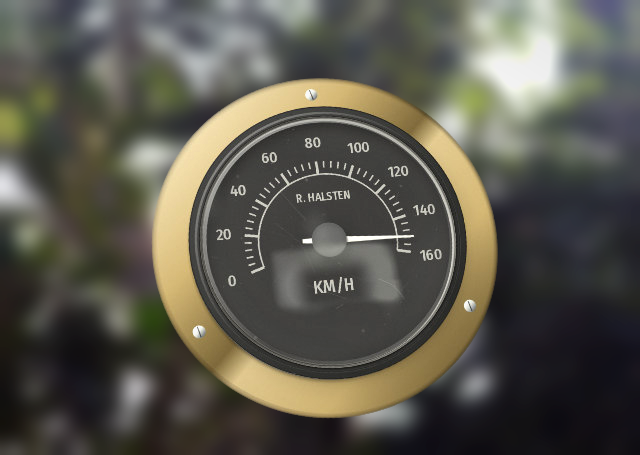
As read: 152km/h
